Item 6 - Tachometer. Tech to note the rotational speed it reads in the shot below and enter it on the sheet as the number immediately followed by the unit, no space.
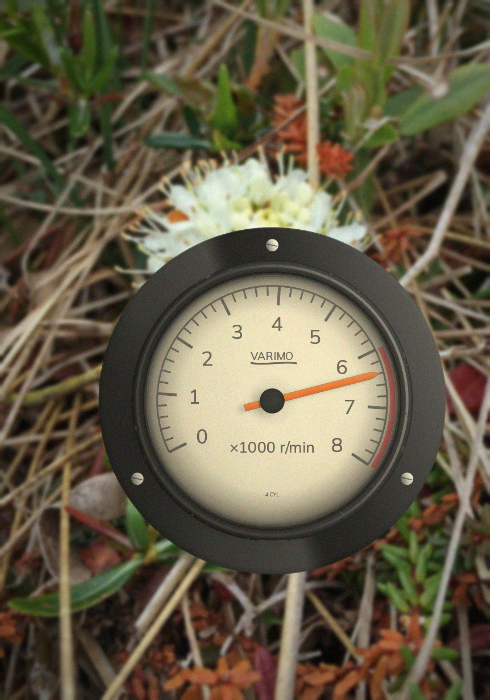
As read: 6400rpm
